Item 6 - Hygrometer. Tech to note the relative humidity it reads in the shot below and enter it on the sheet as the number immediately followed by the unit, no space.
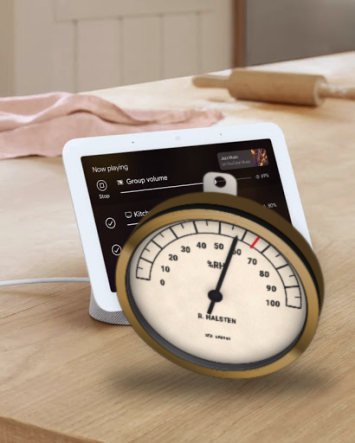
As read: 57.5%
